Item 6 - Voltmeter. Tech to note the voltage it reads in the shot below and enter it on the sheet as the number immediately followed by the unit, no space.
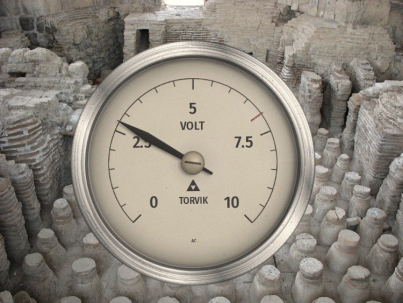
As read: 2.75V
